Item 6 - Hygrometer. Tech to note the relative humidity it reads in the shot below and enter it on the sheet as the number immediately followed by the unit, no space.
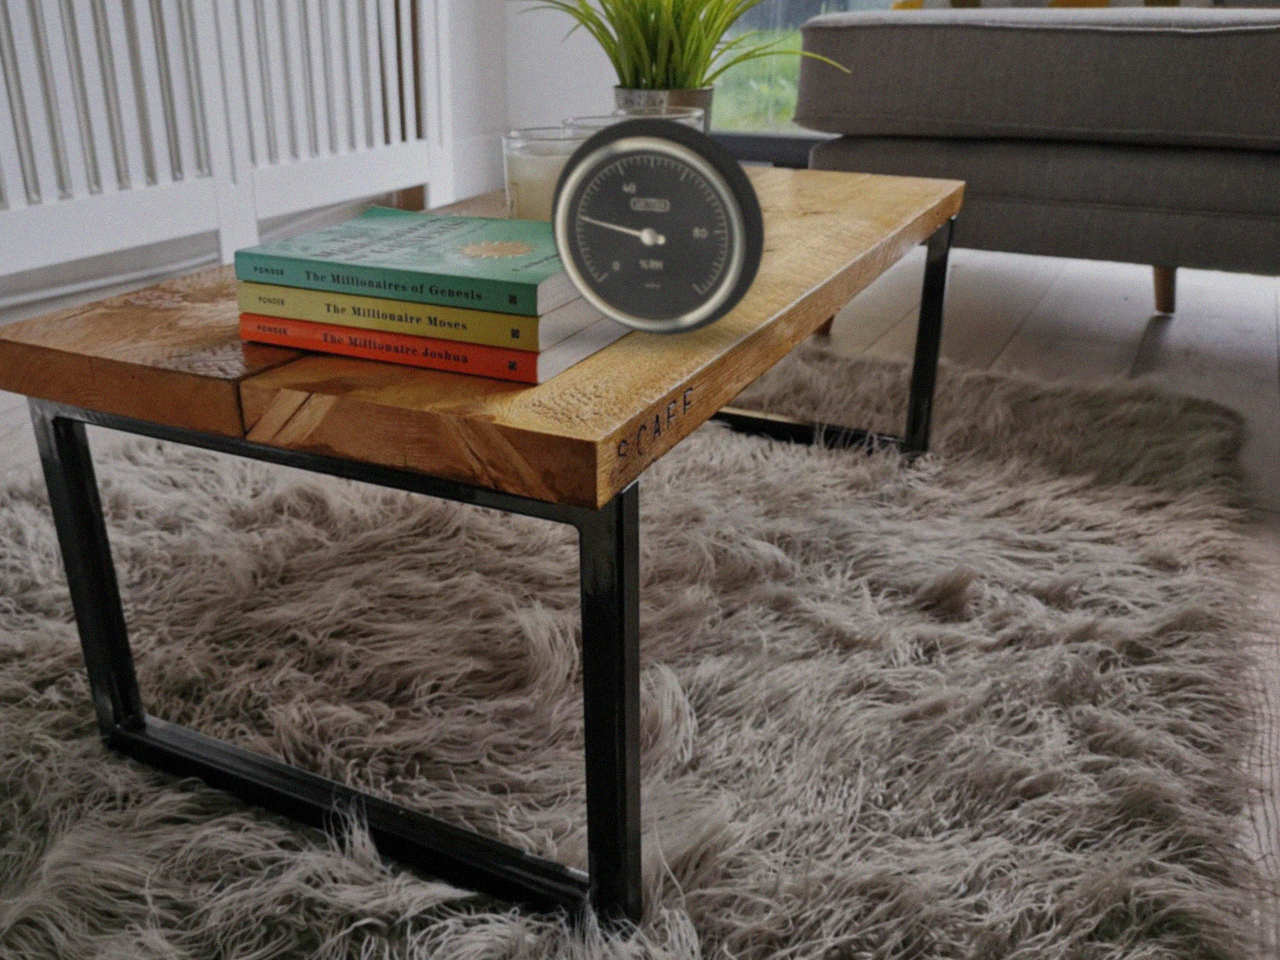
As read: 20%
